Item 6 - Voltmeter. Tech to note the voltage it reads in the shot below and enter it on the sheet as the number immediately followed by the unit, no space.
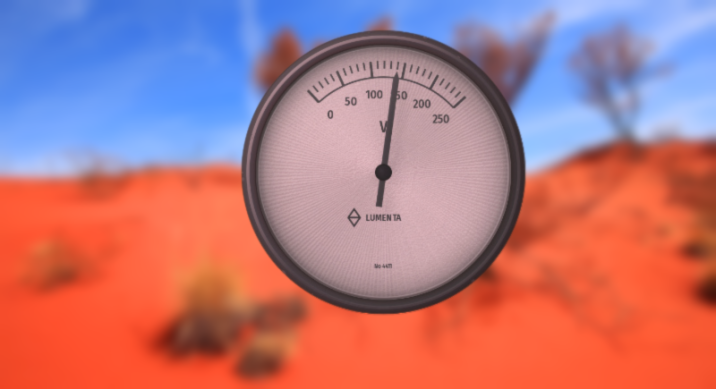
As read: 140V
